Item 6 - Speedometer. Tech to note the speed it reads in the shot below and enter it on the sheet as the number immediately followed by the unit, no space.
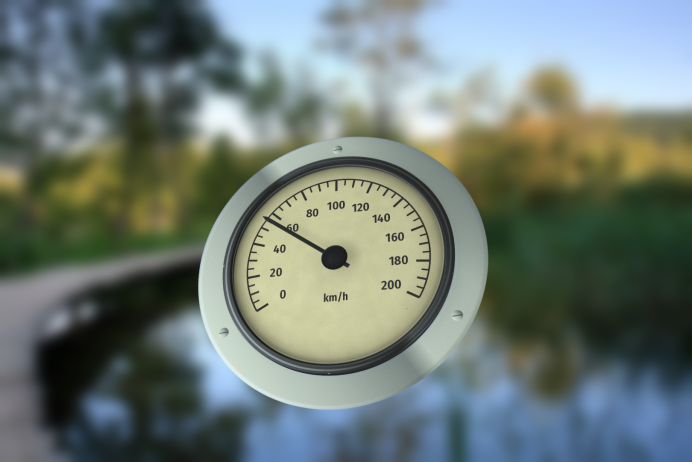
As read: 55km/h
